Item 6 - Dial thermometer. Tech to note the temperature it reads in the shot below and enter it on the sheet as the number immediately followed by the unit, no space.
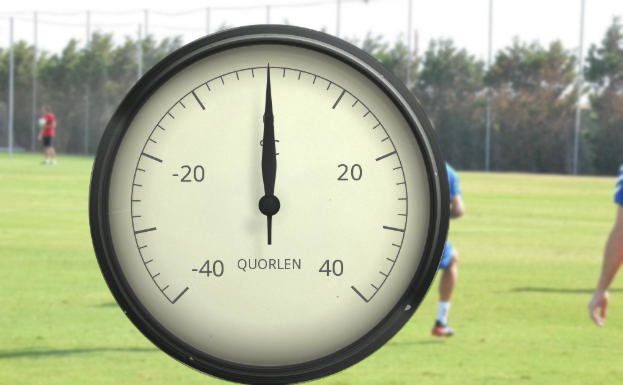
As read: 0°C
